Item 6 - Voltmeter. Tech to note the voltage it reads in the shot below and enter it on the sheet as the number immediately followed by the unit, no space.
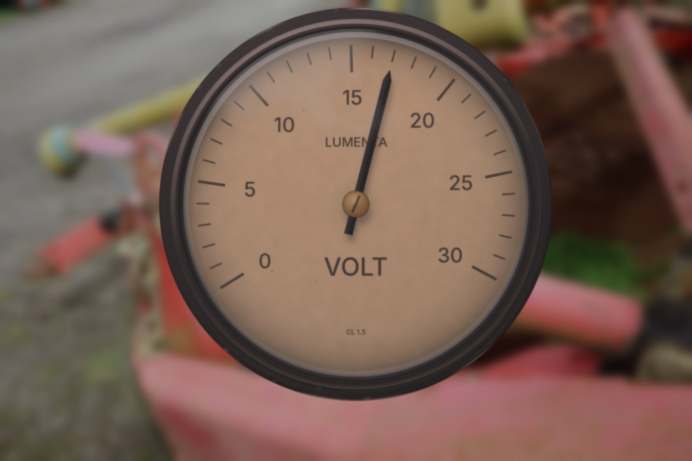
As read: 17V
